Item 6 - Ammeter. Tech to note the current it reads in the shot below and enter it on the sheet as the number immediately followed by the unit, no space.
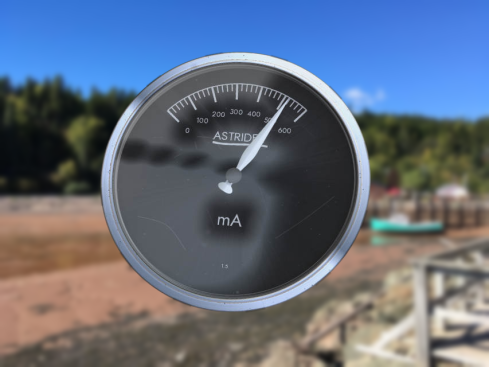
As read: 520mA
